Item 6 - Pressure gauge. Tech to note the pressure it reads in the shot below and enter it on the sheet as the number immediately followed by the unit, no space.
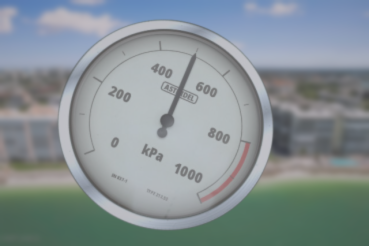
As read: 500kPa
